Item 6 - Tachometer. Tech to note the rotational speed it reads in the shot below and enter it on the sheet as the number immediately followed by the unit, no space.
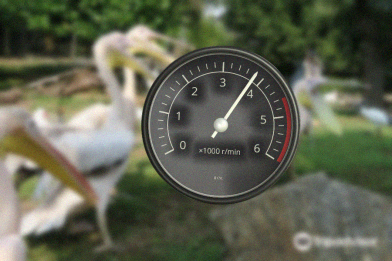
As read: 3800rpm
